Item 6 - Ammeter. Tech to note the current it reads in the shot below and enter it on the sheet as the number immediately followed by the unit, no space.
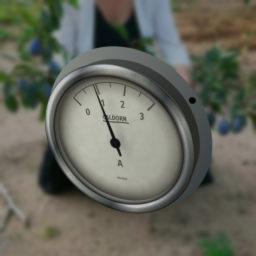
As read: 1A
